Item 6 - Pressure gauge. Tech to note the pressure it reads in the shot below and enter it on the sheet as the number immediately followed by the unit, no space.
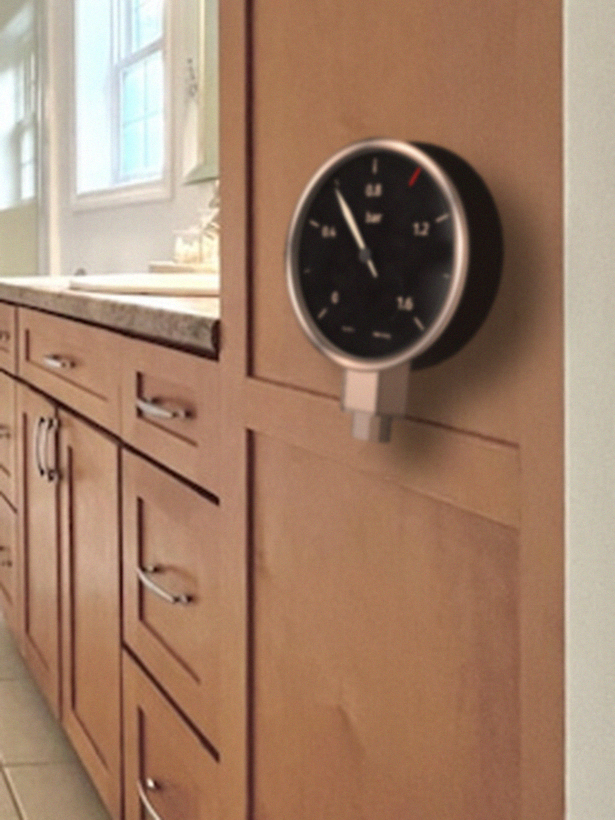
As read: 0.6bar
